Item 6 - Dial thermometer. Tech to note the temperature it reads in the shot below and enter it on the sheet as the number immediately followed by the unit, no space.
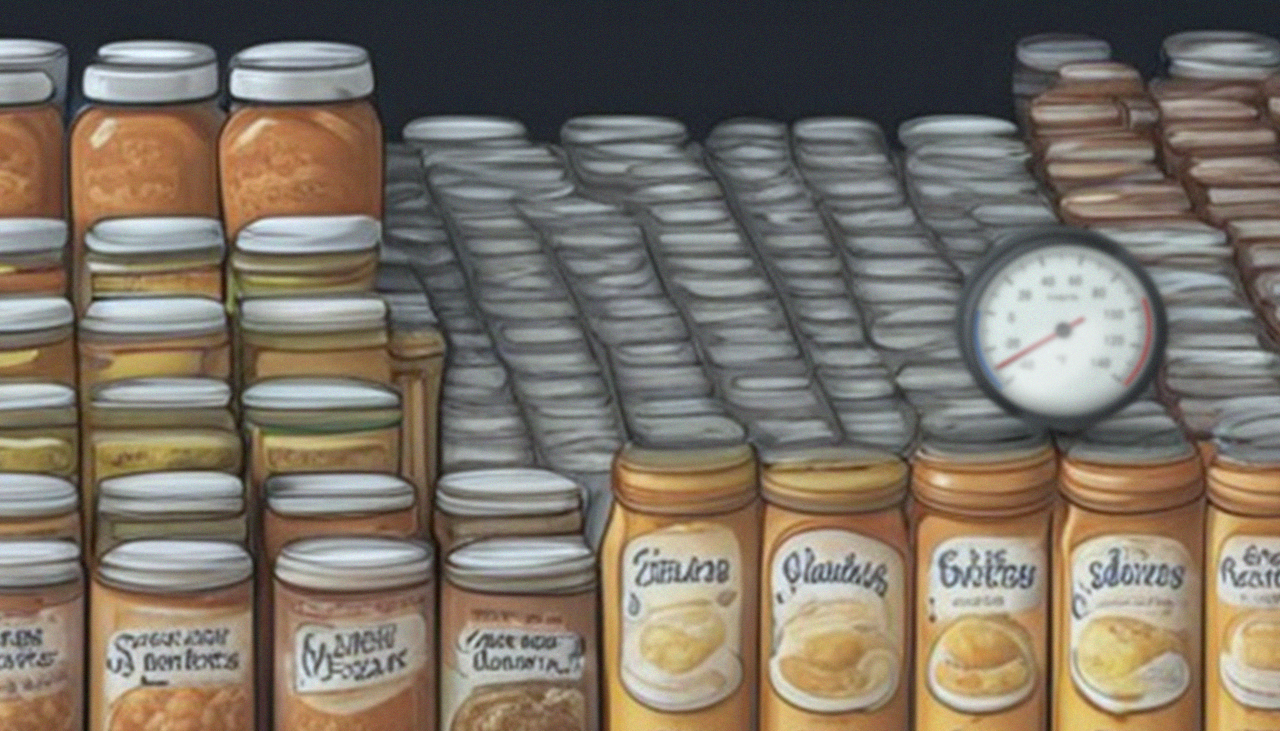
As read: -30°F
